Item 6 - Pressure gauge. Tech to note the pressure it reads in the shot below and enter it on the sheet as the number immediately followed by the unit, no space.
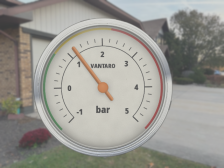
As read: 1.2bar
